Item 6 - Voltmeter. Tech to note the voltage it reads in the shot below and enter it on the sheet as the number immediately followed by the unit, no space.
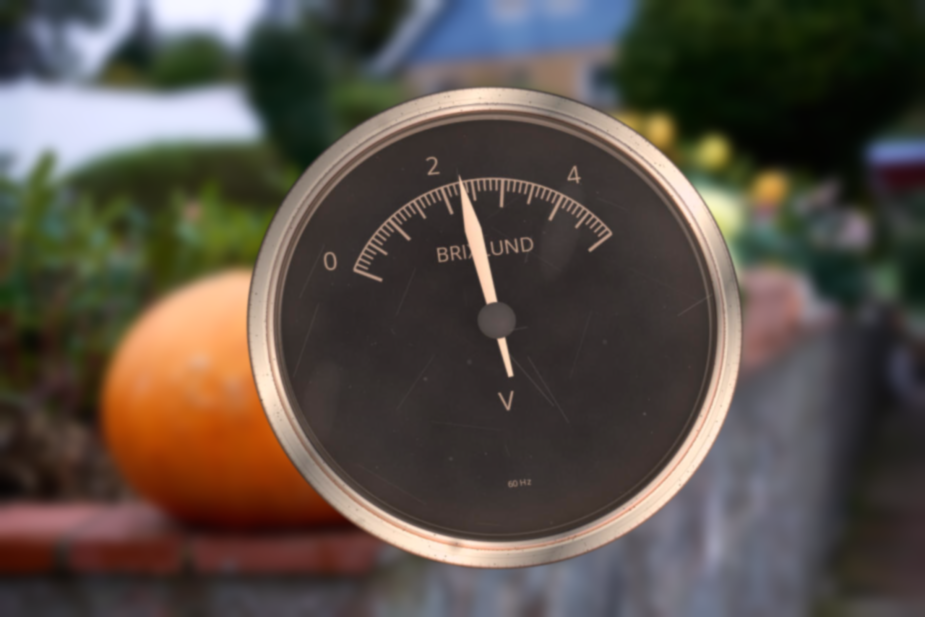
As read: 2.3V
